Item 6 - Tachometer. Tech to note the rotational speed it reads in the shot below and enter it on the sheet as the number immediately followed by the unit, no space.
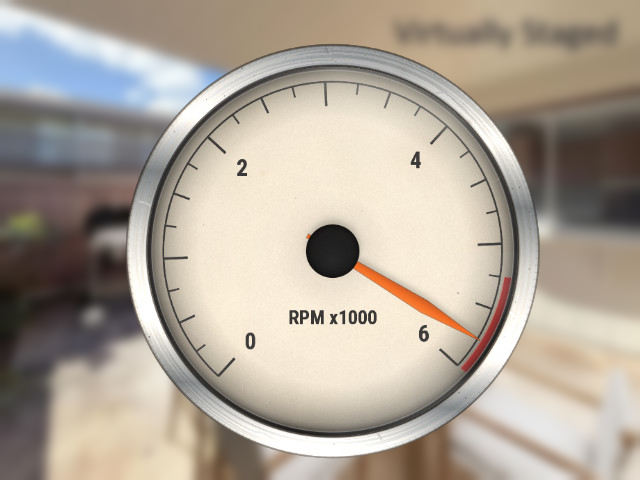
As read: 5750rpm
